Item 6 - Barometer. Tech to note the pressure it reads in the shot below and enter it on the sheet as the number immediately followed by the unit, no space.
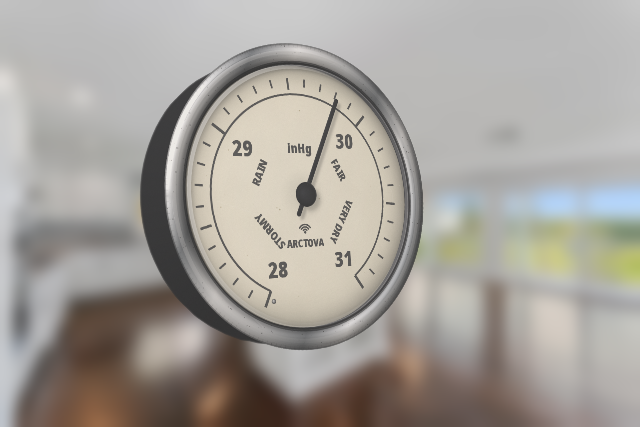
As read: 29.8inHg
